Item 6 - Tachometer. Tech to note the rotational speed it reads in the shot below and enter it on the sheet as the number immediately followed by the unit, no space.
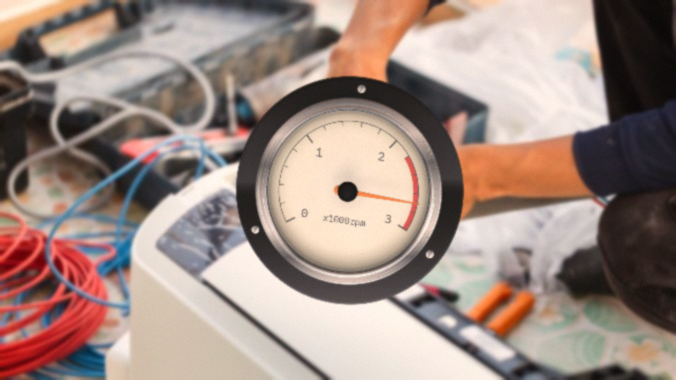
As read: 2700rpm
